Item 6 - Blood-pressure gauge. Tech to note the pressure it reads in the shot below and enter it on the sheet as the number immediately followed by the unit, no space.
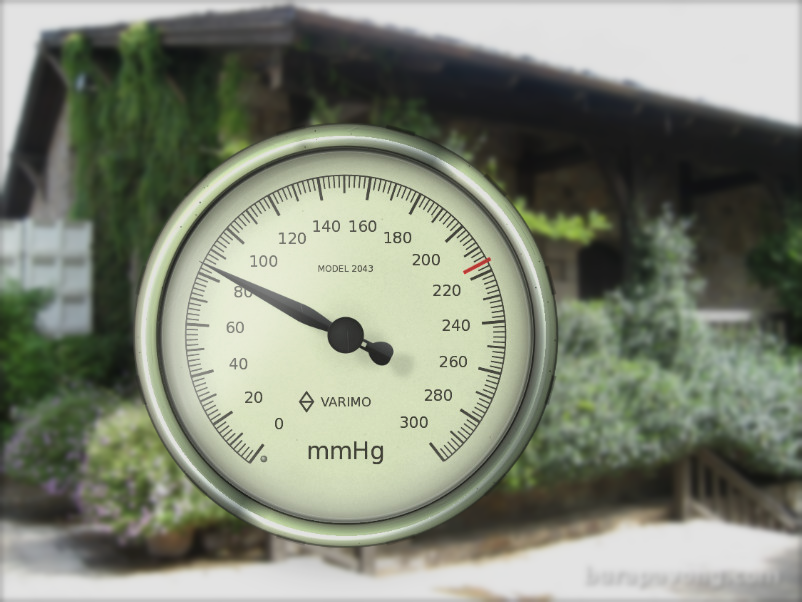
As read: 84mmHg
